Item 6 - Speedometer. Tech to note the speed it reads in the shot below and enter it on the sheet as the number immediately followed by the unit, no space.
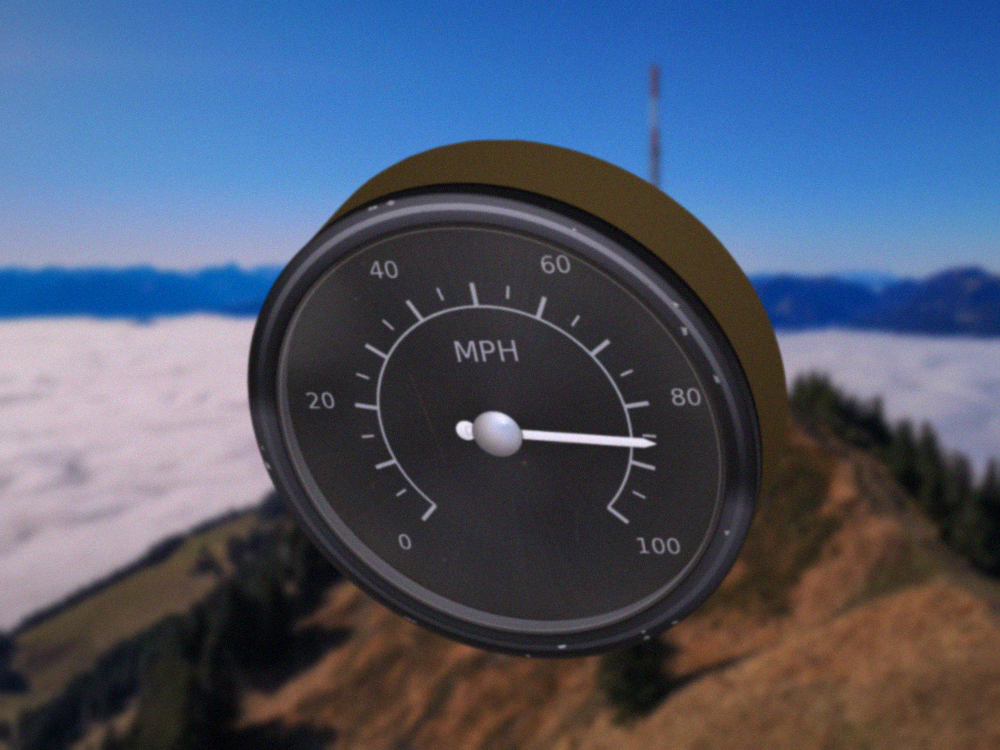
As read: 85mph
